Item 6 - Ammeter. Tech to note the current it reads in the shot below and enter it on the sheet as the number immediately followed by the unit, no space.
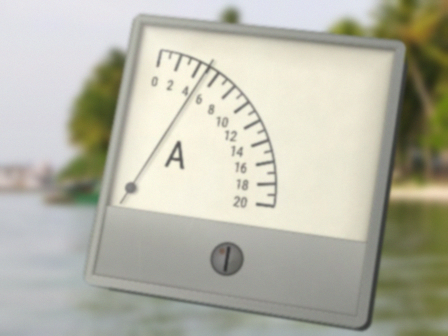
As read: 5A
